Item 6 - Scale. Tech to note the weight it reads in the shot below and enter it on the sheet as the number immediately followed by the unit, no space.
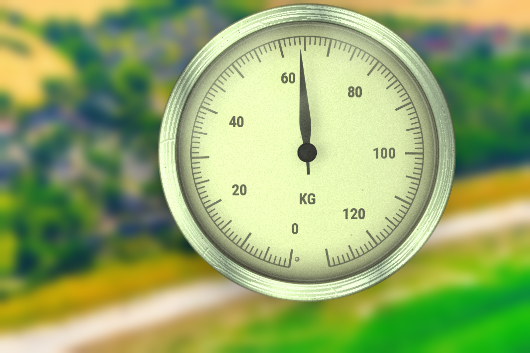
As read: 64kg
